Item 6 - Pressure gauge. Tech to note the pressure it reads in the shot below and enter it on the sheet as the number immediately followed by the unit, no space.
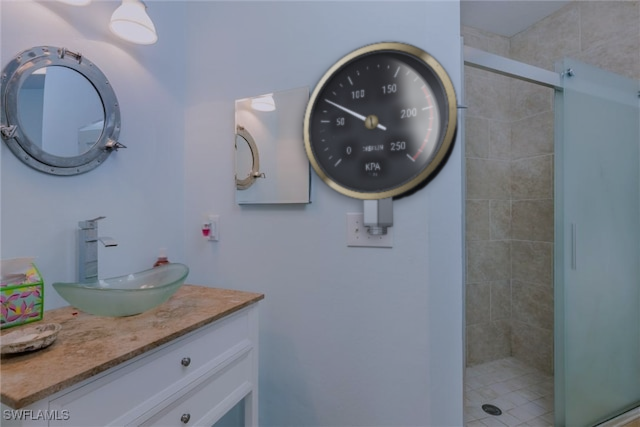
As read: 70kPa
